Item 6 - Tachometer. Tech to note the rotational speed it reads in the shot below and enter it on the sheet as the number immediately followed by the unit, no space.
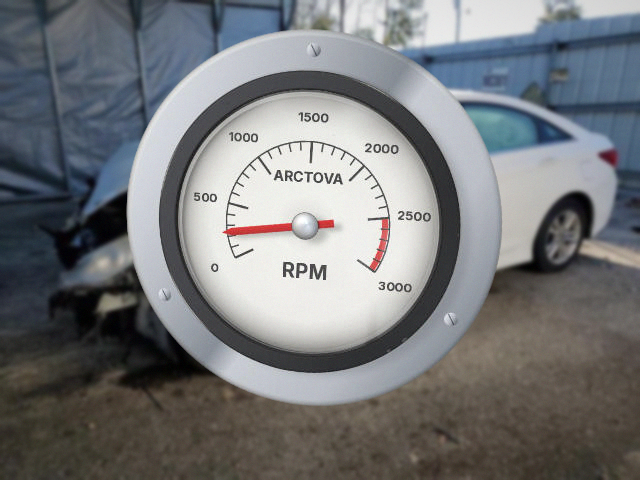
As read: 250rpm
